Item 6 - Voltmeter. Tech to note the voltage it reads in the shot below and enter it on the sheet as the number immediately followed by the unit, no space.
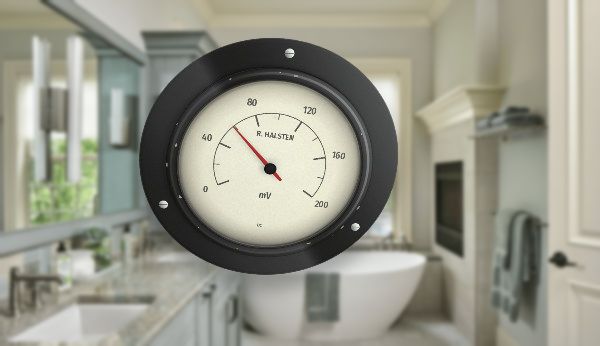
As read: 60mV
